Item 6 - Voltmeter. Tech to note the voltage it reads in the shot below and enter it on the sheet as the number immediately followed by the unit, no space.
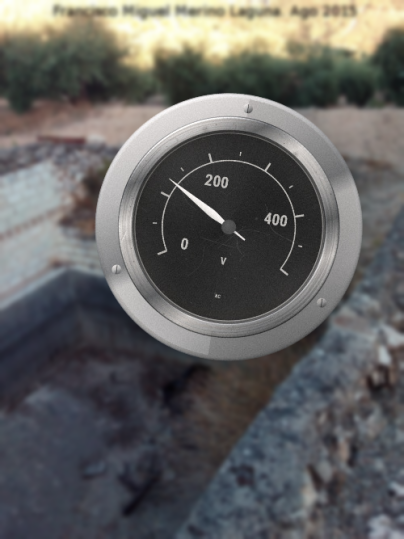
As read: 125V
